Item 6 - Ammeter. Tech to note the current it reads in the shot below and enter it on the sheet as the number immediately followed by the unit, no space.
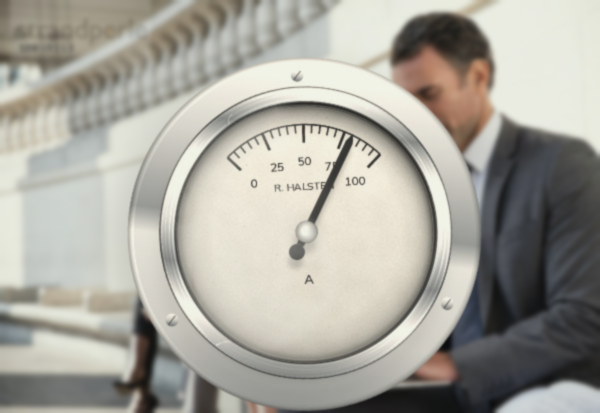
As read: 80A
